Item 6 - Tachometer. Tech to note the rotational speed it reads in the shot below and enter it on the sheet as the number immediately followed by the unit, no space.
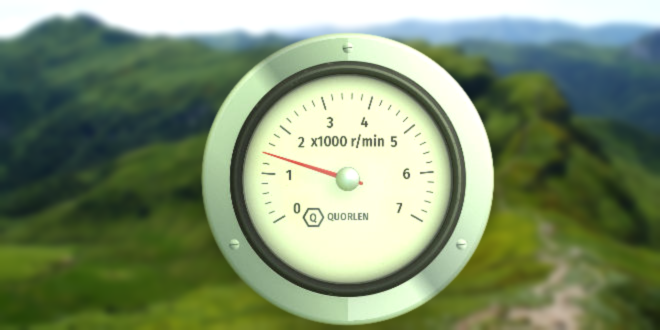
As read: 1400rpm
